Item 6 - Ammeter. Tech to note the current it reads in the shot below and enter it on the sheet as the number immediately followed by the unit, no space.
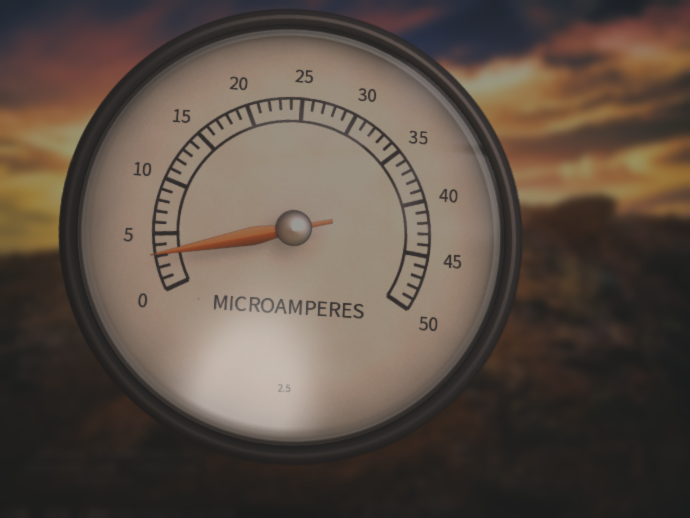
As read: 3µA
